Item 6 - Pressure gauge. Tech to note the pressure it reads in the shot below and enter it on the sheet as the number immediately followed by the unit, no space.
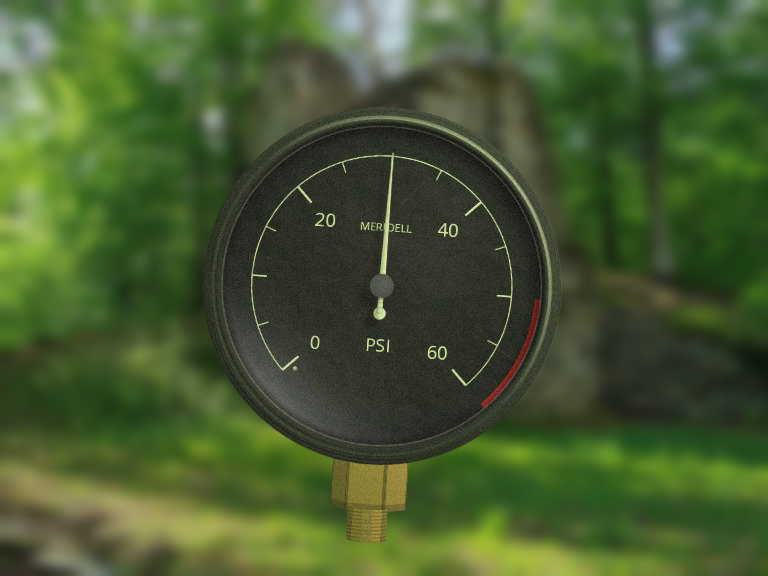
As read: 30psi
